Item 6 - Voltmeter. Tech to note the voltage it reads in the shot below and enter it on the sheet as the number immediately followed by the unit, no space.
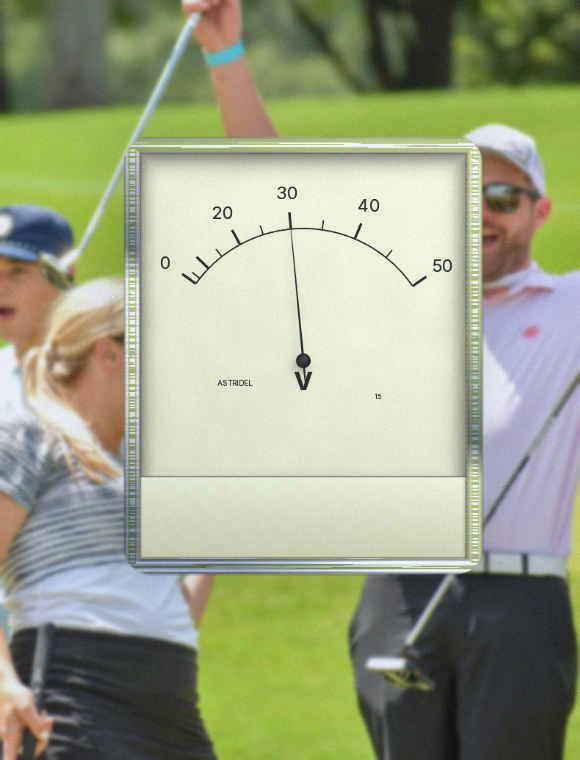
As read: 30V
